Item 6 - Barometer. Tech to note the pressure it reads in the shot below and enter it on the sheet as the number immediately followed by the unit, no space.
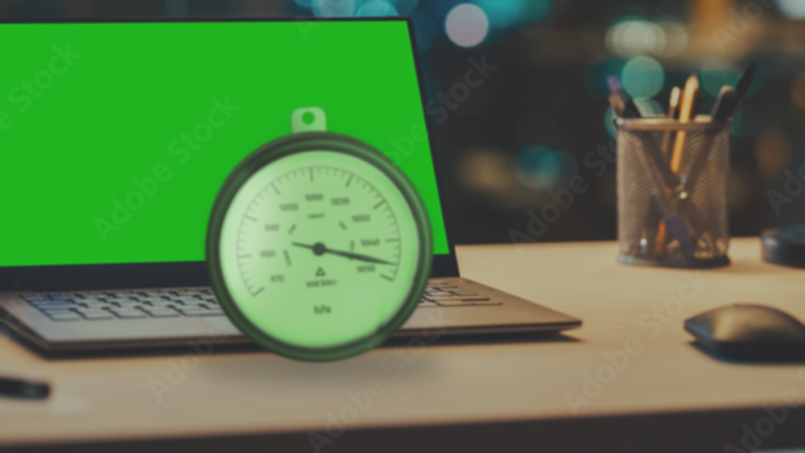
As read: 1046hPa
